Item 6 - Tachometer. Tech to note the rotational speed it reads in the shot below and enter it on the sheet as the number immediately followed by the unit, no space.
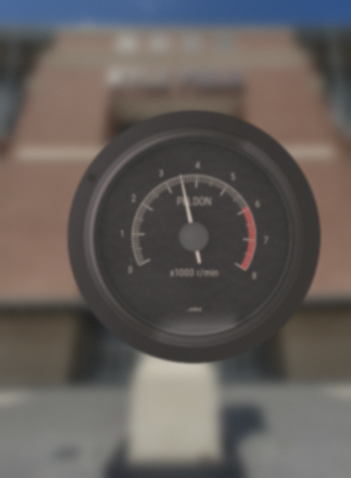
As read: 3500rpm
